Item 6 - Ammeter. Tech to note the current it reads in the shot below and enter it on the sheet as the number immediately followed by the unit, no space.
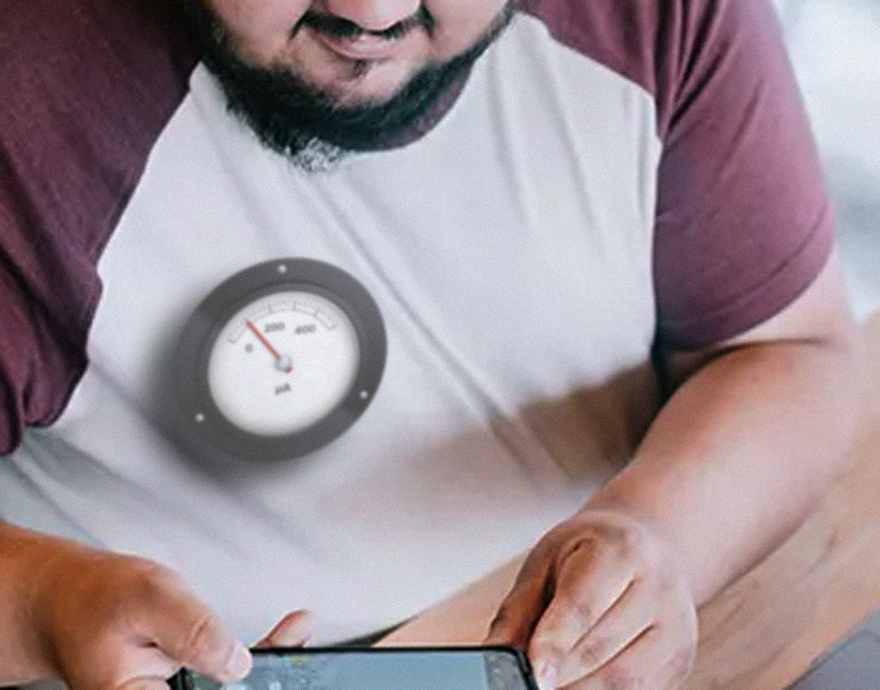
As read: 100µA
